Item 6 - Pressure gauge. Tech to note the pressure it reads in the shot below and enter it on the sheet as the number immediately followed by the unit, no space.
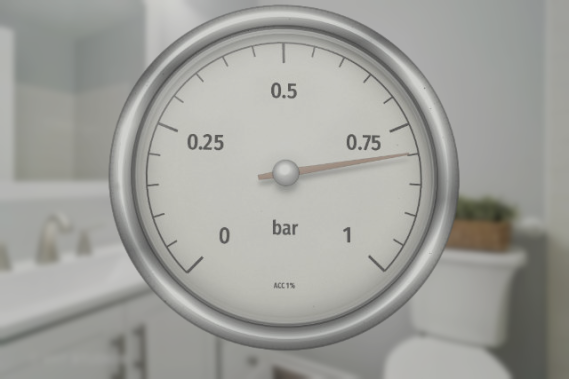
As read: 0.8bar
